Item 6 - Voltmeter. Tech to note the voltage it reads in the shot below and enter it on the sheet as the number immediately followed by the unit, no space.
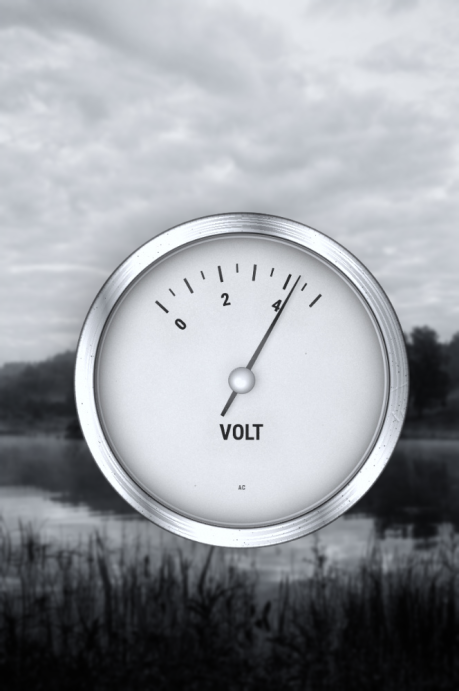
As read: 4.25V
